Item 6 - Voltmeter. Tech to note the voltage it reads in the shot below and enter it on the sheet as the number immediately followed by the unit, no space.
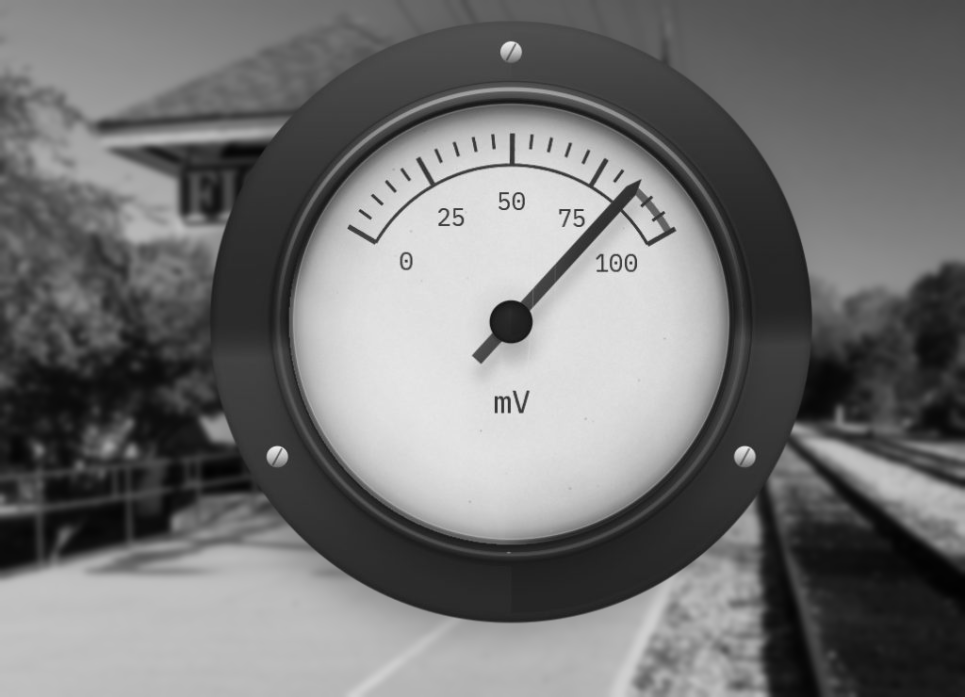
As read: 85mV
